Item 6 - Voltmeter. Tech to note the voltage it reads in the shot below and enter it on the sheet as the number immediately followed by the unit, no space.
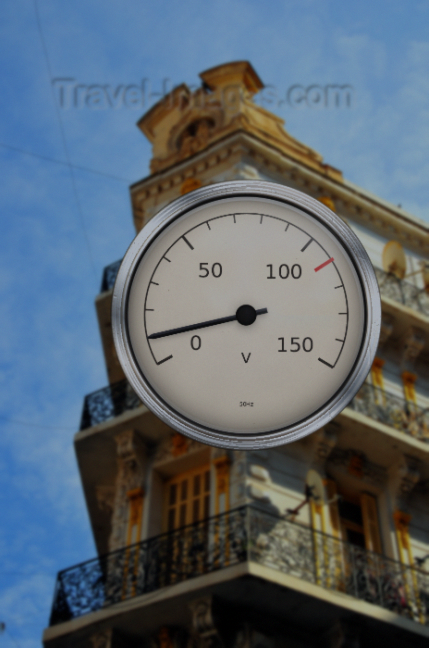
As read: 10V
